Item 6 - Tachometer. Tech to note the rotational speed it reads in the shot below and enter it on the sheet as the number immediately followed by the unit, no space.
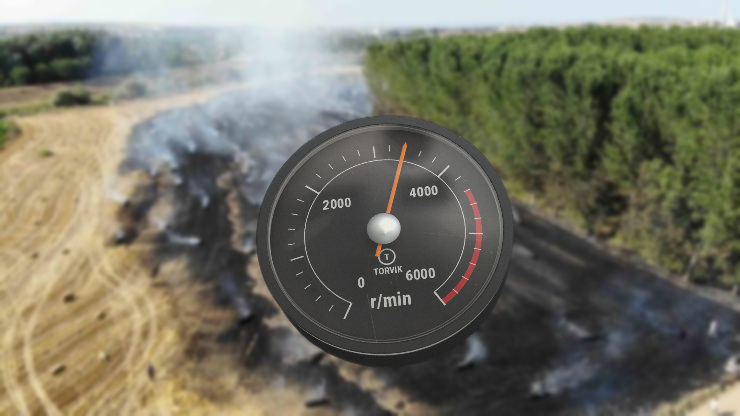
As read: 3400rpm
